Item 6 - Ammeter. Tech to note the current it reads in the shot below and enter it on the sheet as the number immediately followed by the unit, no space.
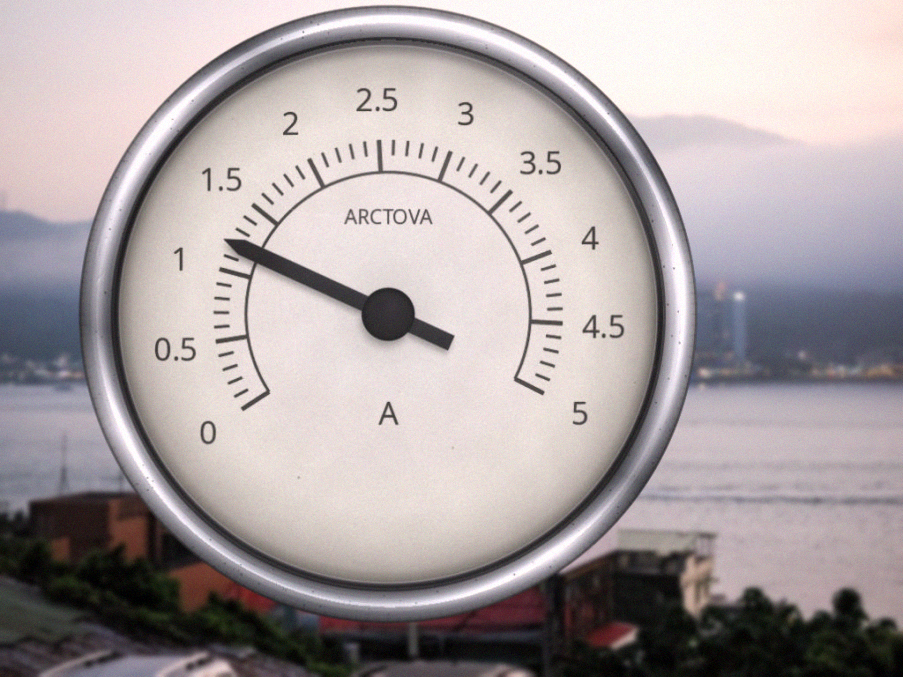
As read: 1.2A
